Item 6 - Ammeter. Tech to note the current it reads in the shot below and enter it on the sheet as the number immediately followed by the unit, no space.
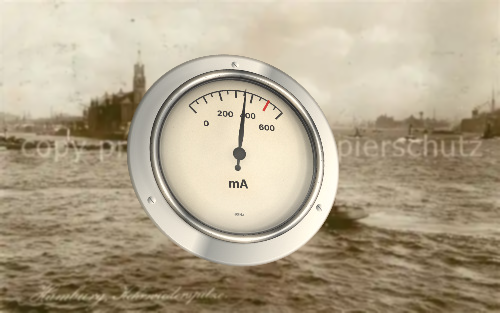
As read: 350mA
